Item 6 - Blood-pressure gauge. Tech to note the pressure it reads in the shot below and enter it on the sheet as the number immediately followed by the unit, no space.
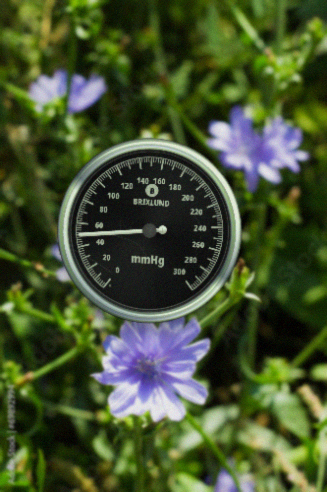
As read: 50mmHg
